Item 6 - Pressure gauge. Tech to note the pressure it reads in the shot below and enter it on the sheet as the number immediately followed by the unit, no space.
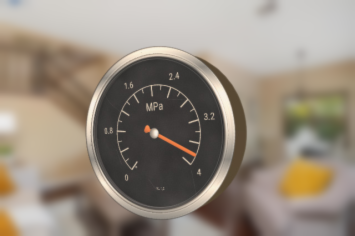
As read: 3.8MPa
